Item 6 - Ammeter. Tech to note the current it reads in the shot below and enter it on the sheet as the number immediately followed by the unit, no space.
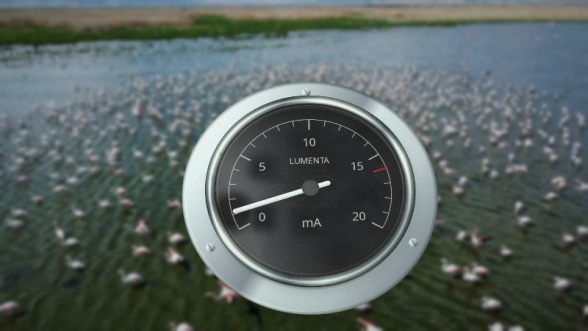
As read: 1mA
